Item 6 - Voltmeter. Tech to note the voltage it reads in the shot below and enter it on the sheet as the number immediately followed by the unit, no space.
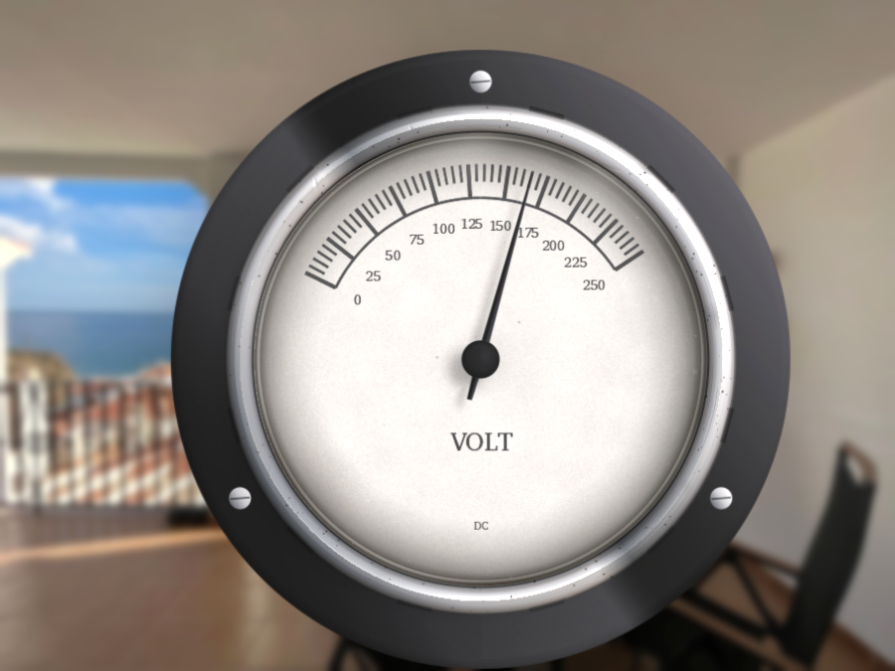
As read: 165V
